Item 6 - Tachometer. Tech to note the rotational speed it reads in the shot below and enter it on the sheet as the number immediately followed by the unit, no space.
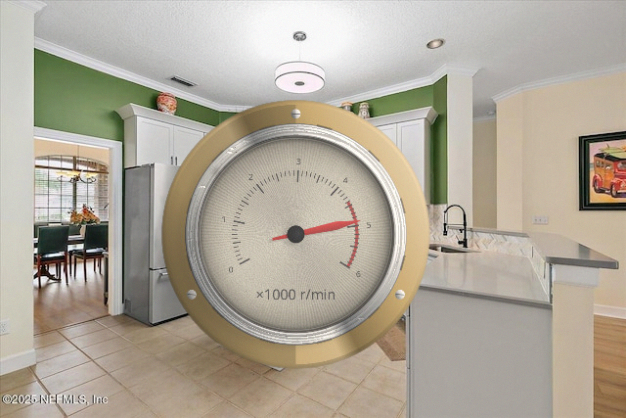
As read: 4900rpm
